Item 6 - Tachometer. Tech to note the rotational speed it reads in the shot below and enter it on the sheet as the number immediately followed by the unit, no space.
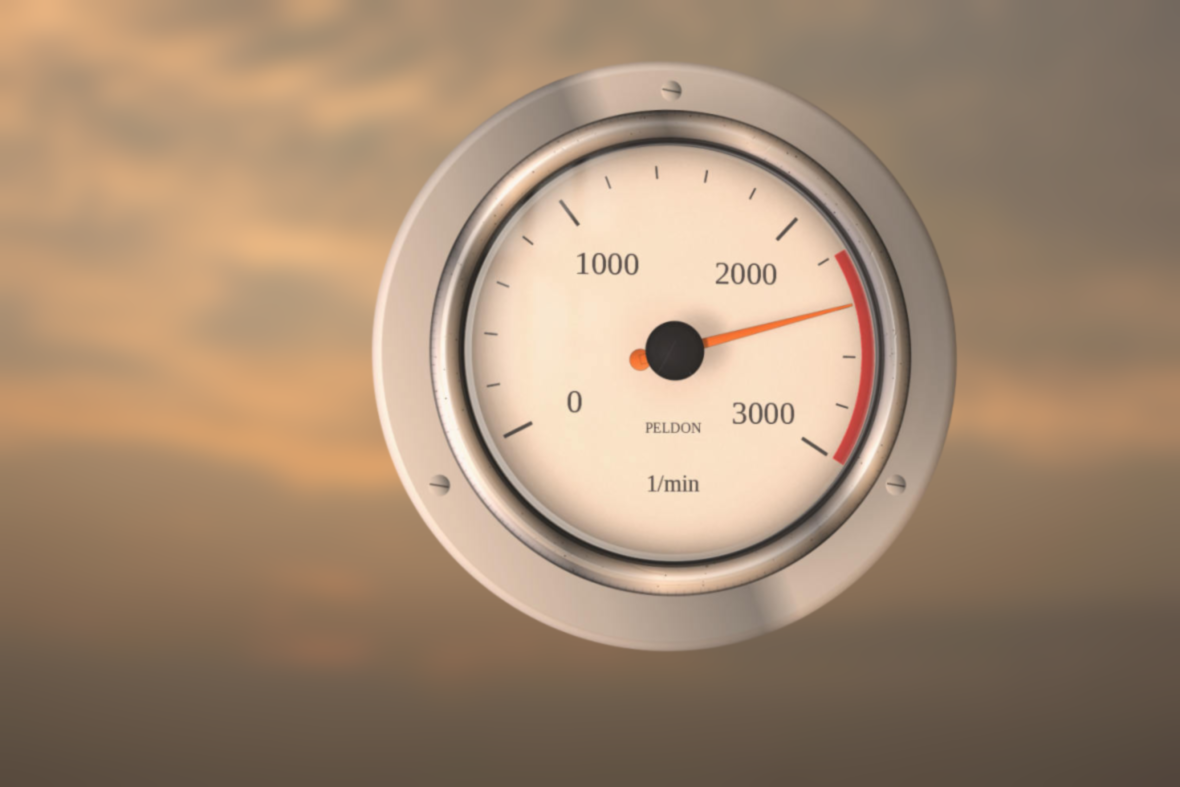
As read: 2400rpm
